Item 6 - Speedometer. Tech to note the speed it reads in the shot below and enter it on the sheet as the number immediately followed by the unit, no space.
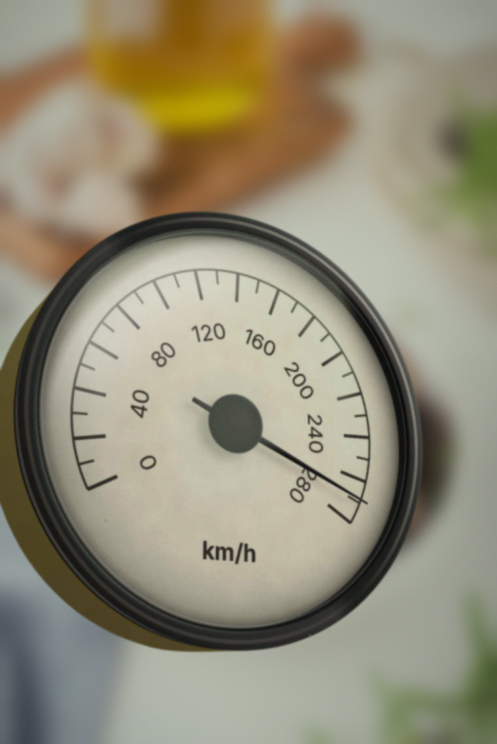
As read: 270km/h
